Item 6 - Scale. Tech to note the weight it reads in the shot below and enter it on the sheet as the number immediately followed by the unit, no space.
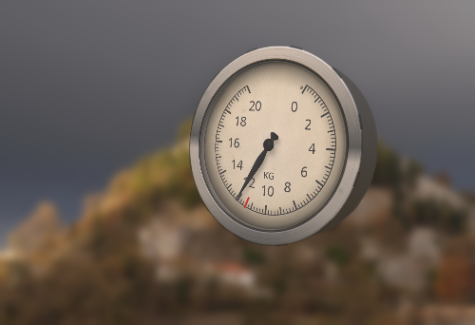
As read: 12kg
